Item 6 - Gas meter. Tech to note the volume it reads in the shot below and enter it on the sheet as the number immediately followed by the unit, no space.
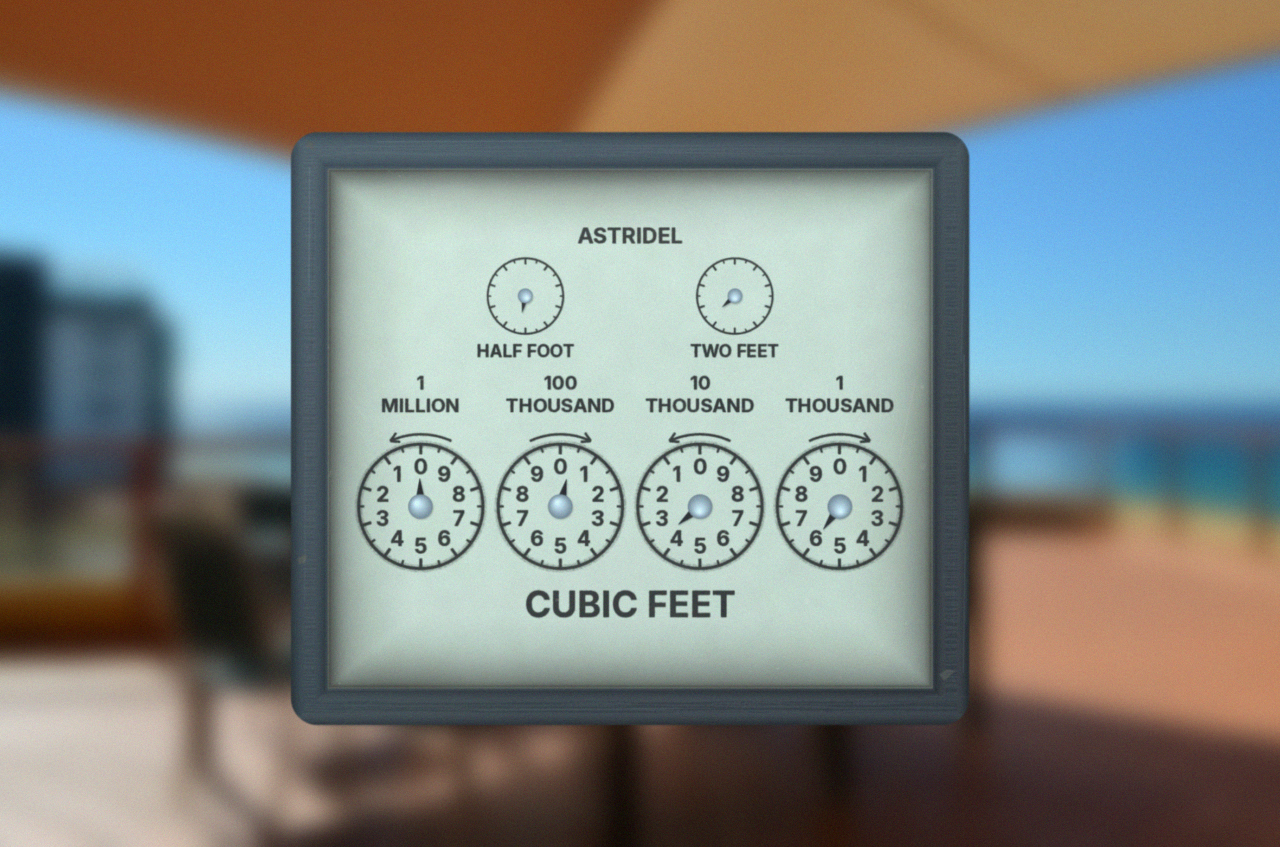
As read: 3600ft³
